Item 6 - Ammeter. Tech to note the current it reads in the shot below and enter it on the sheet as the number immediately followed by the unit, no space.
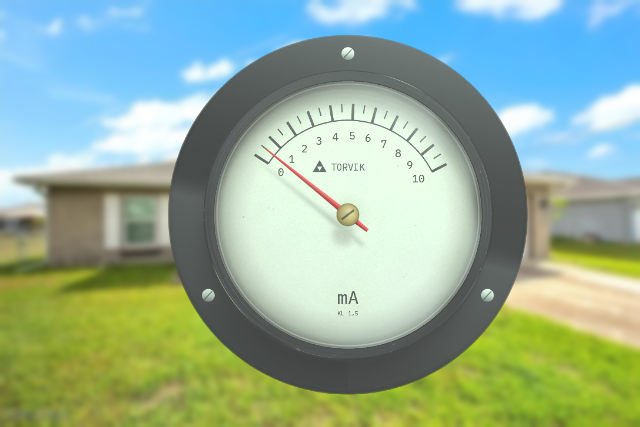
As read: 0.5mA
